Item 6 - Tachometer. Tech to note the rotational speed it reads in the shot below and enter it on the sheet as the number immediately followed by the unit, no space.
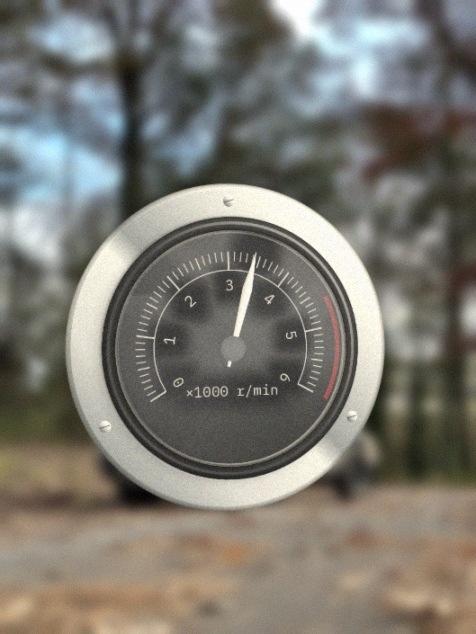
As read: 3400rpm
